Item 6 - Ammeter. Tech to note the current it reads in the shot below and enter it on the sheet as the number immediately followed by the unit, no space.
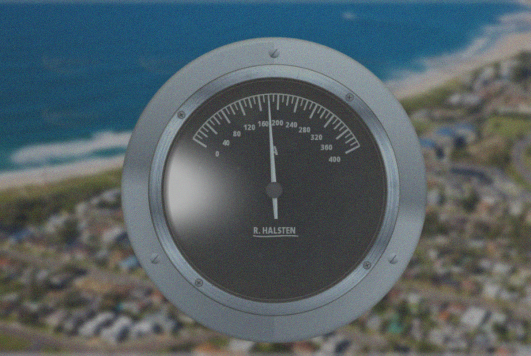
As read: 180A
